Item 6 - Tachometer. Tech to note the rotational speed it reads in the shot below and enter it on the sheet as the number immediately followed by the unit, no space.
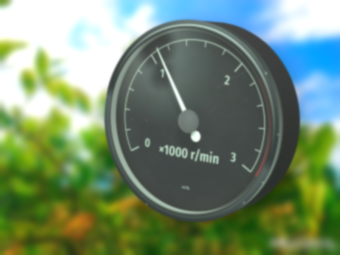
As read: 1100rpm
